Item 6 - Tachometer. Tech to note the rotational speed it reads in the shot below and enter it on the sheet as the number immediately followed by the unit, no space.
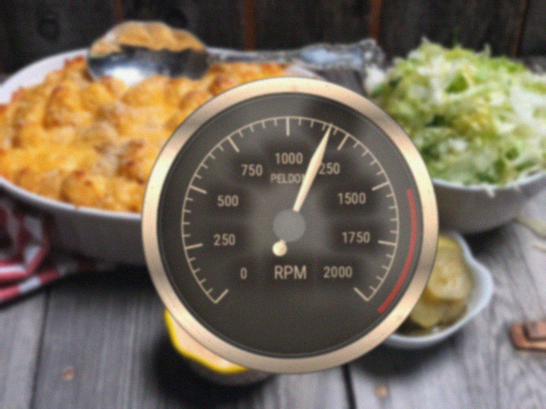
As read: 1175rpm
